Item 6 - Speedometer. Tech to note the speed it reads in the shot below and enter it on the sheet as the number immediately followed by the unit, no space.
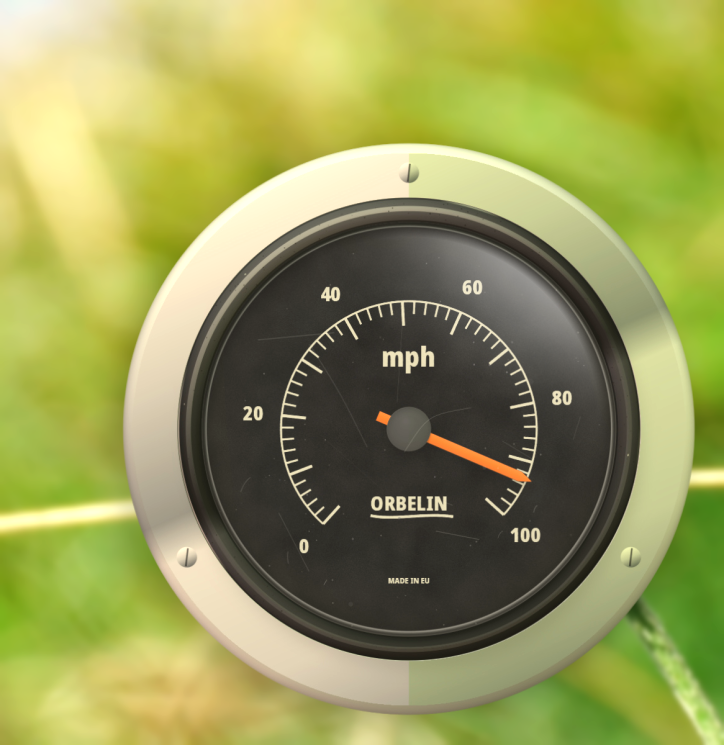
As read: 93mph
